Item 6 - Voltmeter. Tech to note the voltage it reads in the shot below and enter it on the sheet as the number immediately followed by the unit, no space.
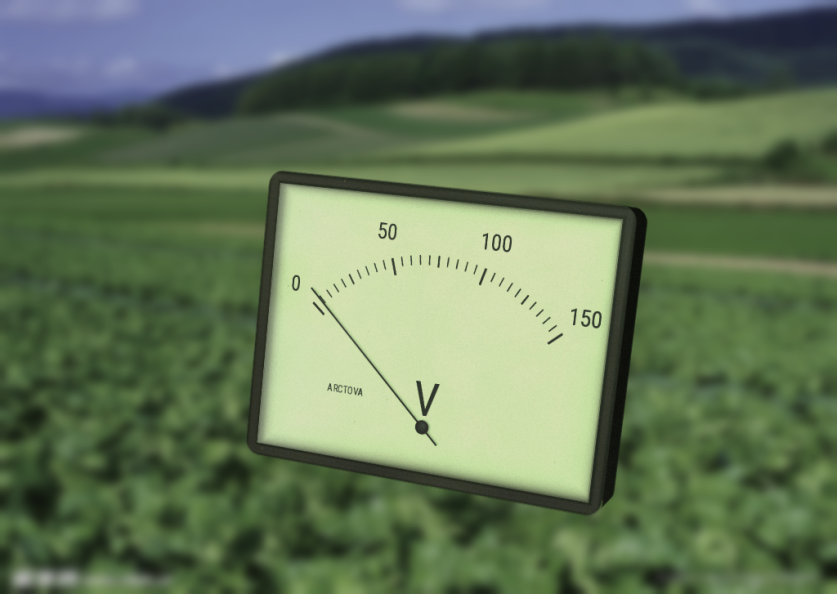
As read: 5V
